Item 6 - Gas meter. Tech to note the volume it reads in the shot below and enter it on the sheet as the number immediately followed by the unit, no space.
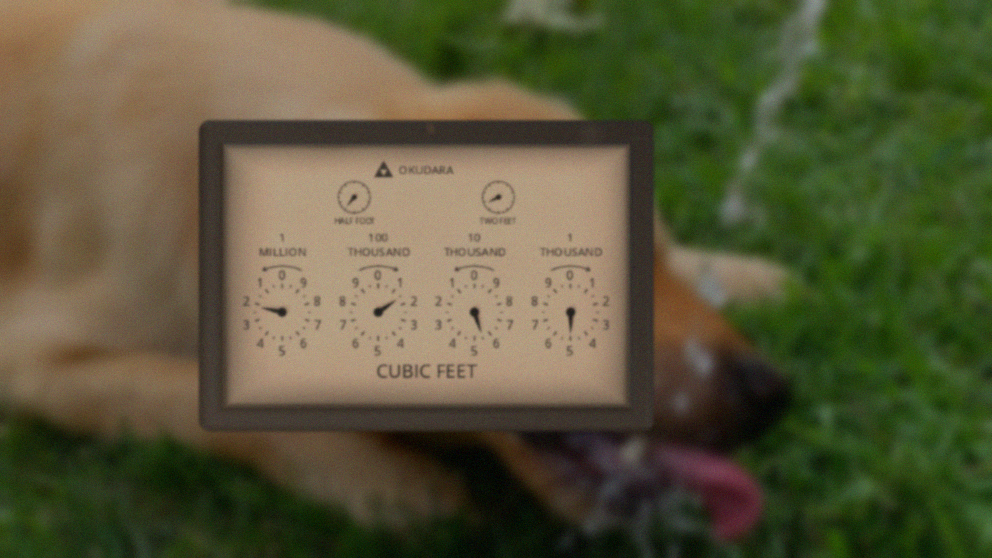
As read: 215500ft³
